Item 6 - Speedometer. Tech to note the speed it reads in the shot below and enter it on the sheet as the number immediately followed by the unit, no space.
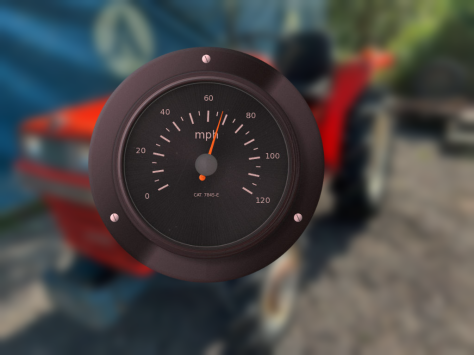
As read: 67.5mph
